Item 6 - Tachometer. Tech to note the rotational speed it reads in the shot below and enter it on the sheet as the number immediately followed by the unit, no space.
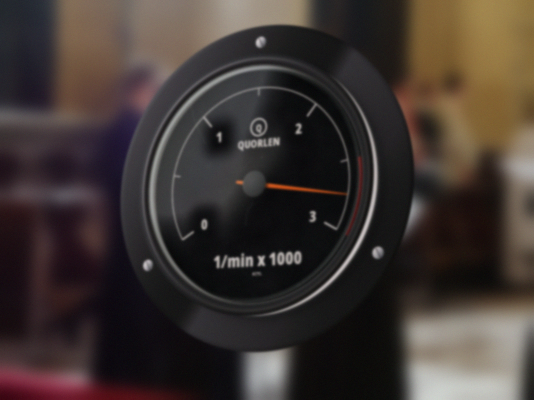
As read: 2750rpm
